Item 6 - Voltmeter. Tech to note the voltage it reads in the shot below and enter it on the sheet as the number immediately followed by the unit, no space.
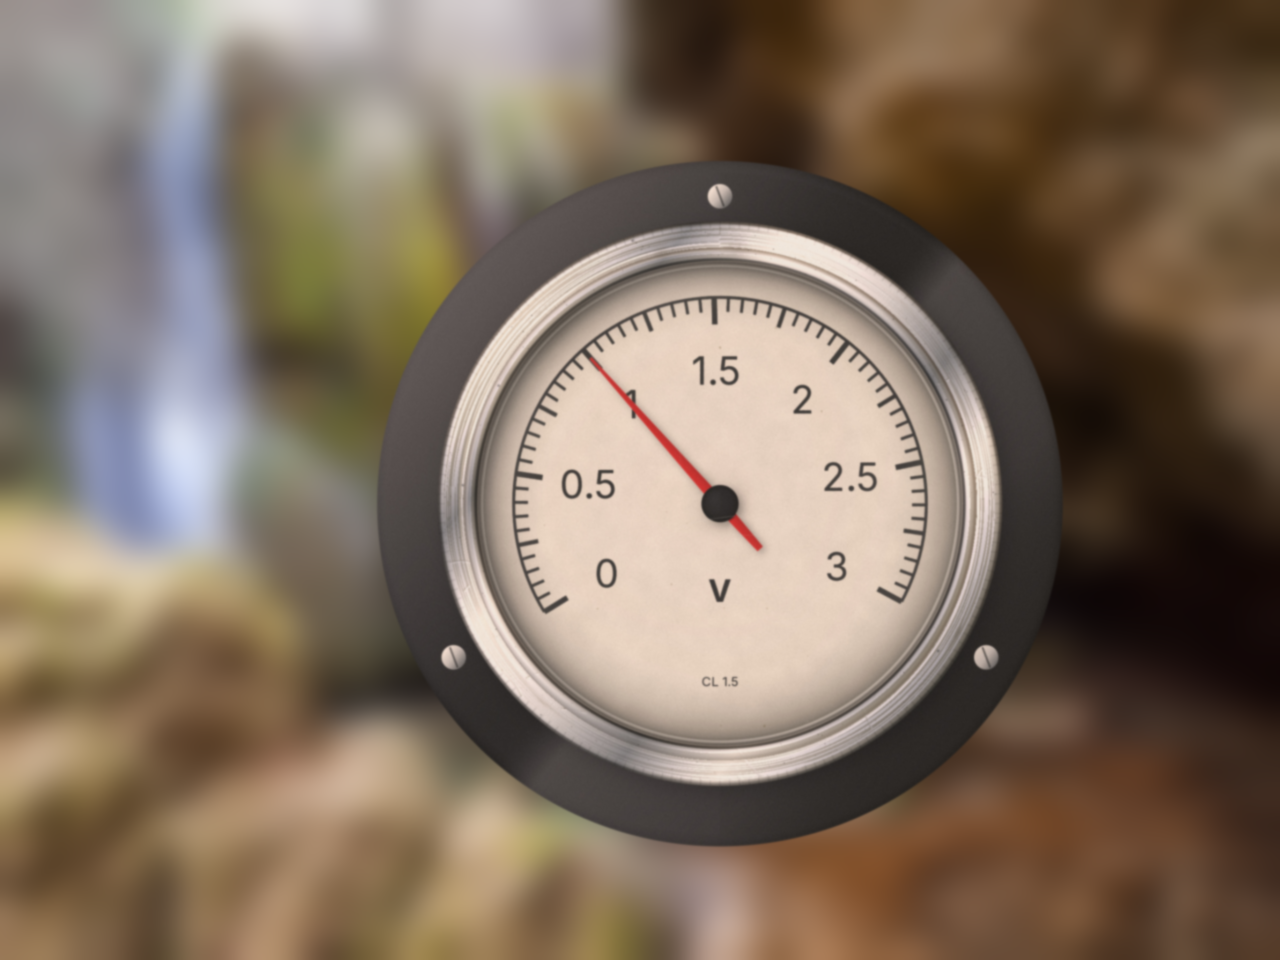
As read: 1V
